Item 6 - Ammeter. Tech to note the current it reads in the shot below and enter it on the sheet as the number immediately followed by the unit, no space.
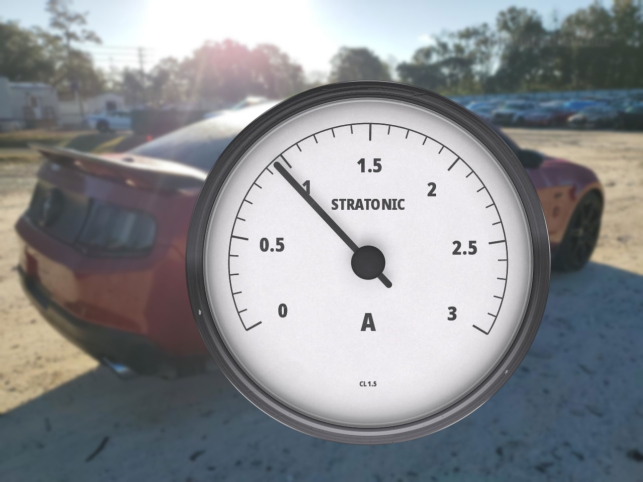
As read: 0.95A
